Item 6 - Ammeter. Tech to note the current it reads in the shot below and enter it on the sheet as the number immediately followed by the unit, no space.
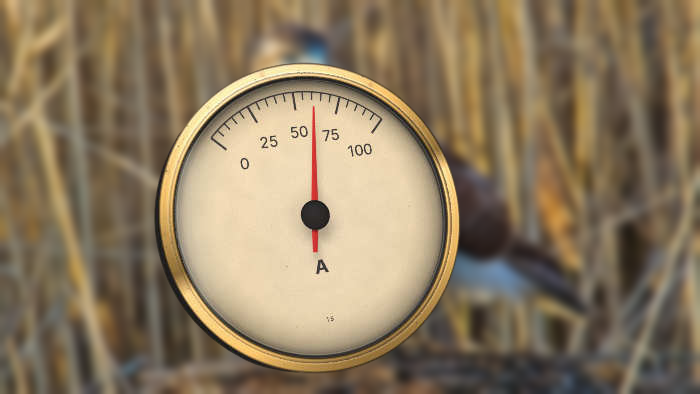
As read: 60A
